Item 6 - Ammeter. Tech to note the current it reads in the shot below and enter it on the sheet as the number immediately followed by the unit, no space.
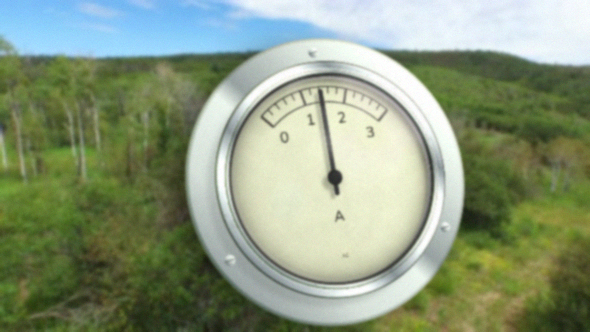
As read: 1.4A
